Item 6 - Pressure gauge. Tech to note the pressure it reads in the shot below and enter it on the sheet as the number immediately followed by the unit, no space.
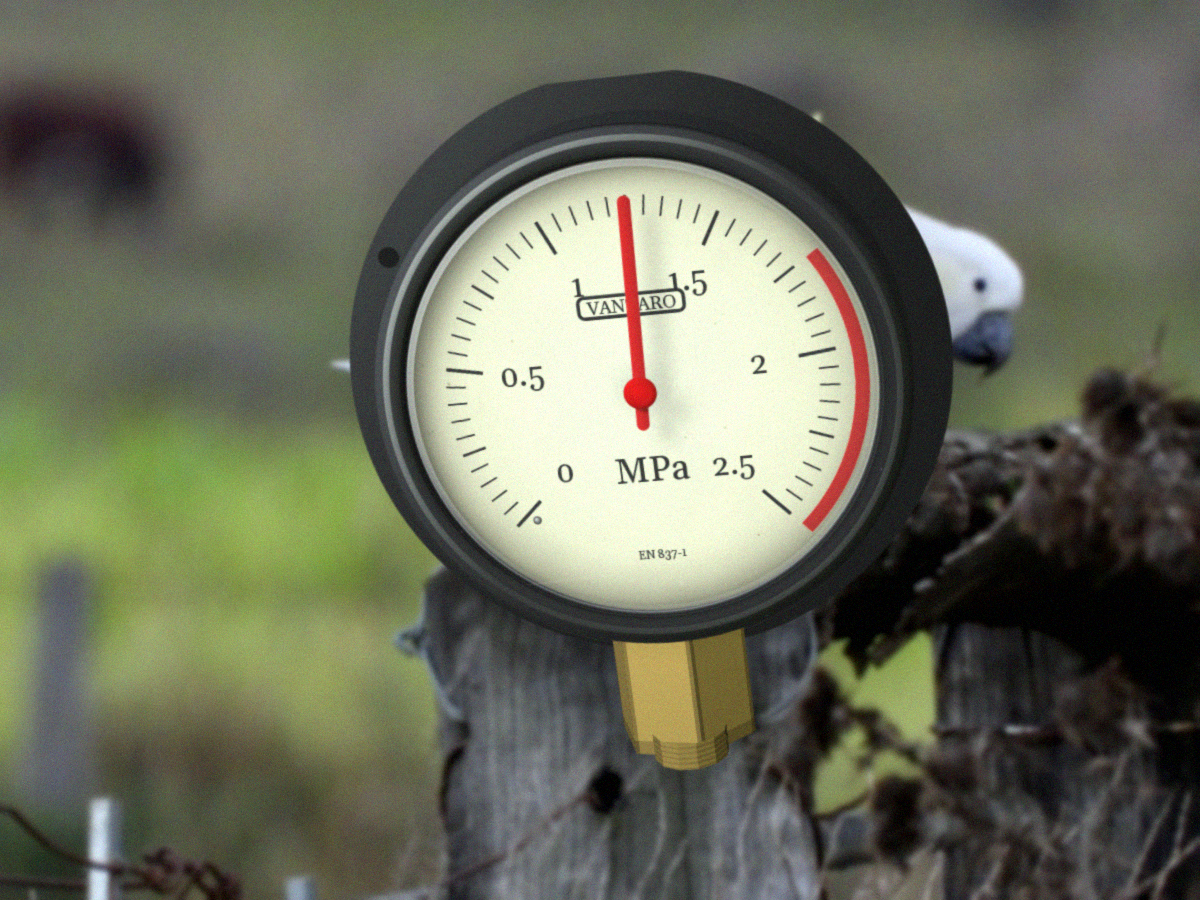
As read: 1.25MPa
